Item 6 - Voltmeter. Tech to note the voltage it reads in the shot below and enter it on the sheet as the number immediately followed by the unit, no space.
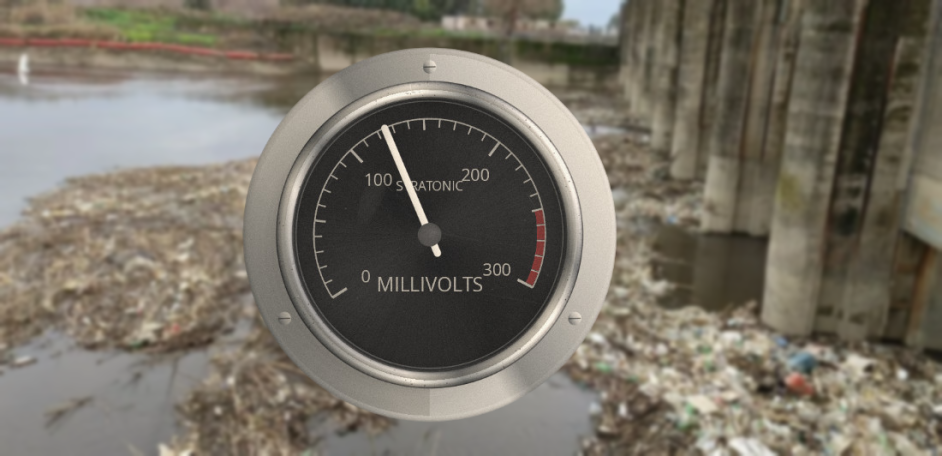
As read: 125mV
